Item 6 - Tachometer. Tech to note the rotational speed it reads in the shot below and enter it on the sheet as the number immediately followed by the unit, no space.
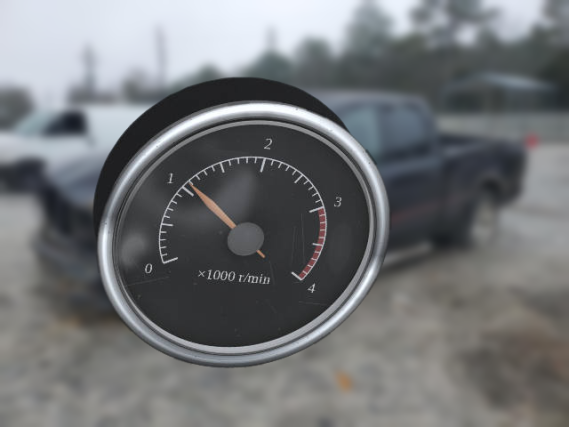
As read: 1100rpm
